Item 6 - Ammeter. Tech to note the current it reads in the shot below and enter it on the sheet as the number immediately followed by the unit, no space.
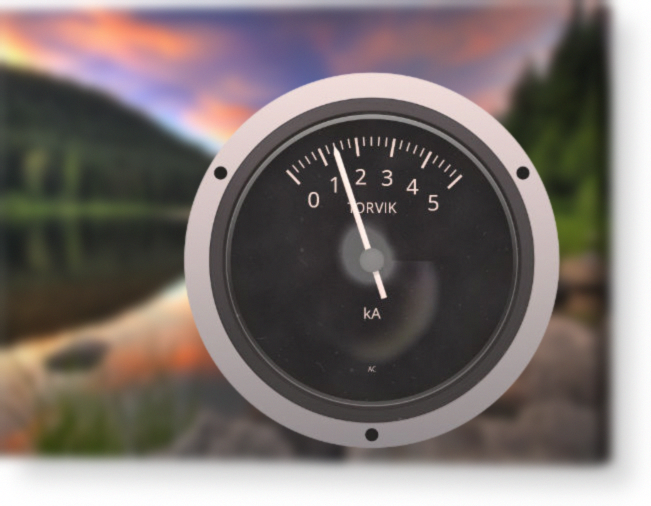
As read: 1.4kA
